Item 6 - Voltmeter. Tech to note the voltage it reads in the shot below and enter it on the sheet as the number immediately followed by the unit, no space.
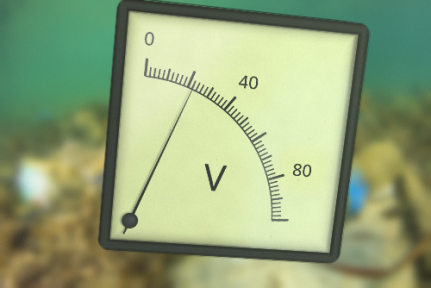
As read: 22V
